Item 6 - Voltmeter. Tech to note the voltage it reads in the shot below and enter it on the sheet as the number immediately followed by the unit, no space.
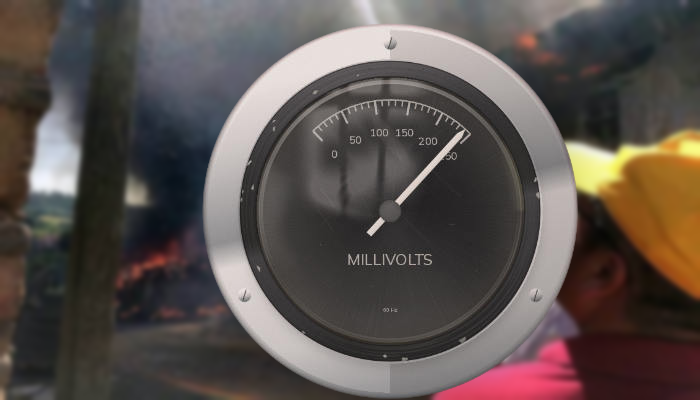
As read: 240mV
